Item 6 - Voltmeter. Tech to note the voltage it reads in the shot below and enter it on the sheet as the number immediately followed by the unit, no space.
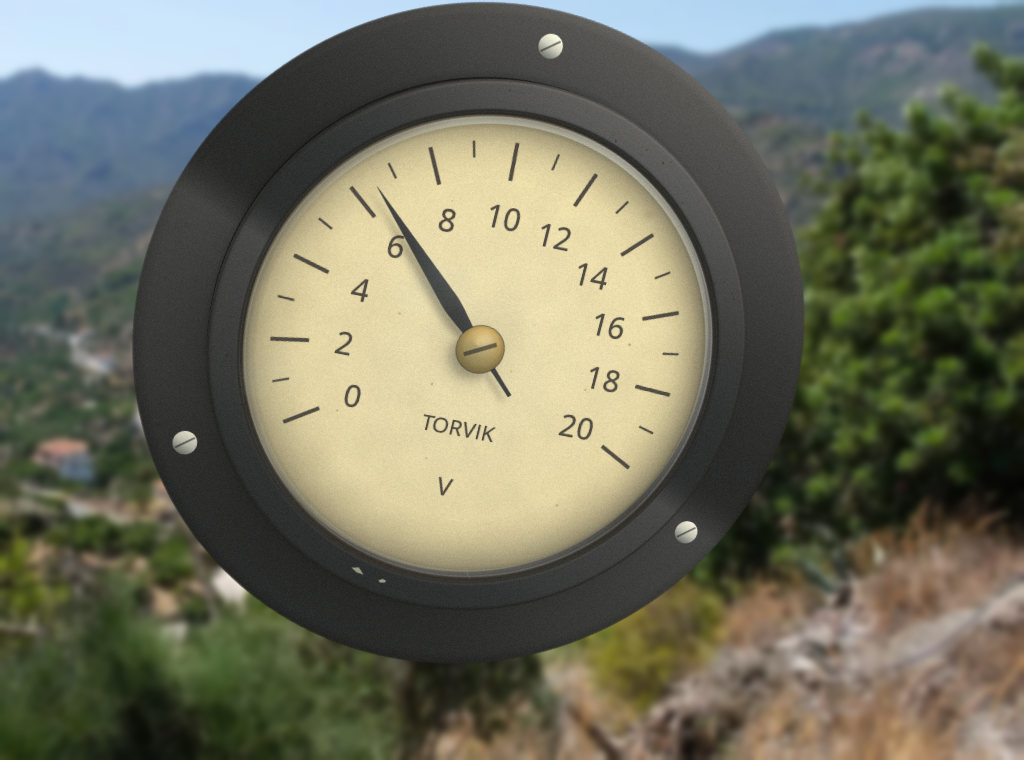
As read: 6.5V
